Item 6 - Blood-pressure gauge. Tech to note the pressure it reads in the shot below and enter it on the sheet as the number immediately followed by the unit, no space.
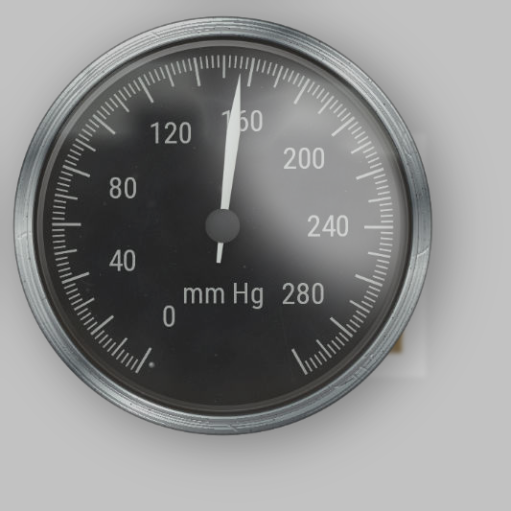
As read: 156mmHg
